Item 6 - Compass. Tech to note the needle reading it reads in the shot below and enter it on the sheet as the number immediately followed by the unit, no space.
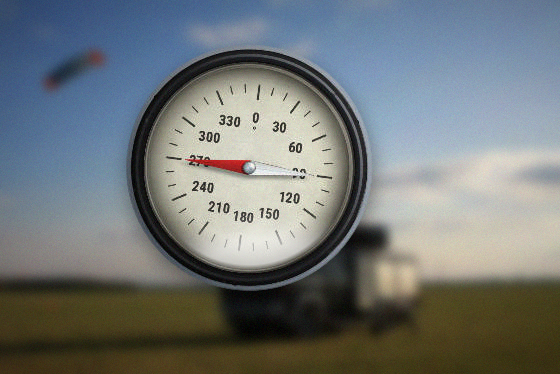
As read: 270°
